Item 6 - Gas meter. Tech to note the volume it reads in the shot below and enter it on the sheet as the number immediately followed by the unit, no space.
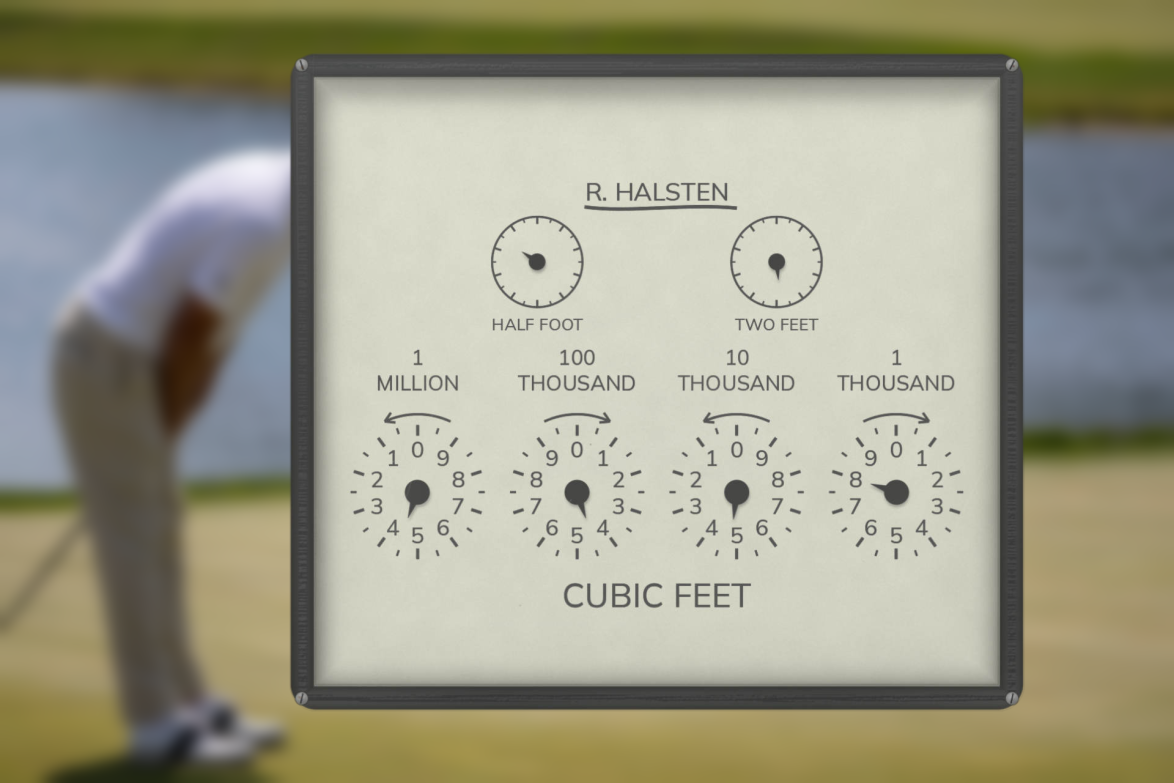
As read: 444800ft³
